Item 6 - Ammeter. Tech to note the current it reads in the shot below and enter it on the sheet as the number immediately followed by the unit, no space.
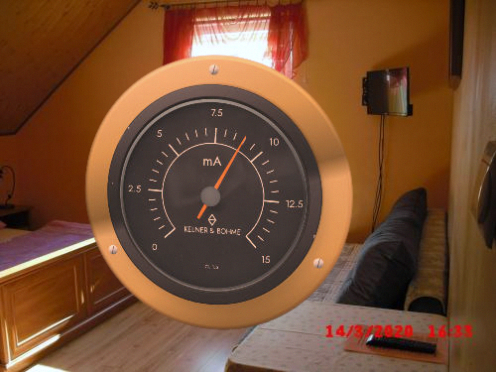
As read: 9mA
